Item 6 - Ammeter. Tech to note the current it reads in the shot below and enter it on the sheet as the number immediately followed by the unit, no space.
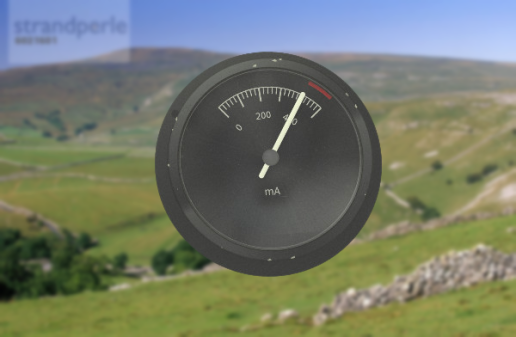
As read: 400mA
